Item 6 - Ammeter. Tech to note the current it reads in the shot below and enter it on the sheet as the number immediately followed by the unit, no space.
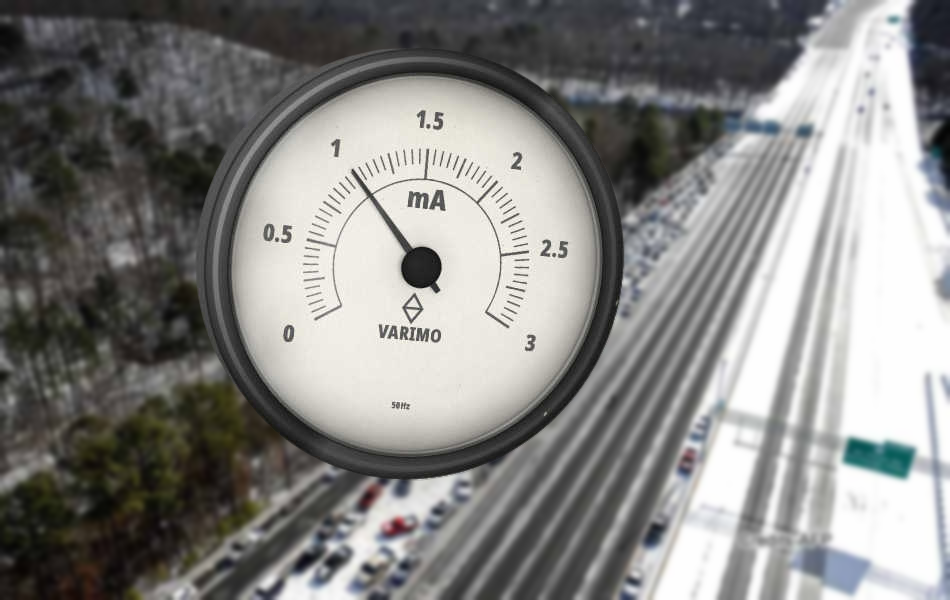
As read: 1mA
